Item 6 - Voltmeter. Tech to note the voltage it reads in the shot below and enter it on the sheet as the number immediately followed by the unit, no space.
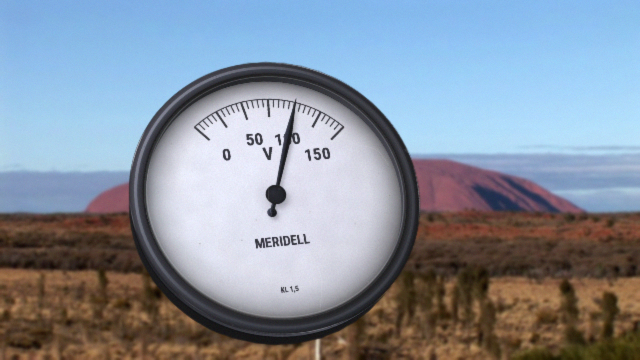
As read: 100V
